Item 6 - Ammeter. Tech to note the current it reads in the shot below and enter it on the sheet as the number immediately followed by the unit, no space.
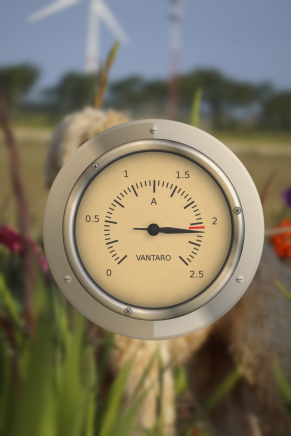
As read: 2.1A
